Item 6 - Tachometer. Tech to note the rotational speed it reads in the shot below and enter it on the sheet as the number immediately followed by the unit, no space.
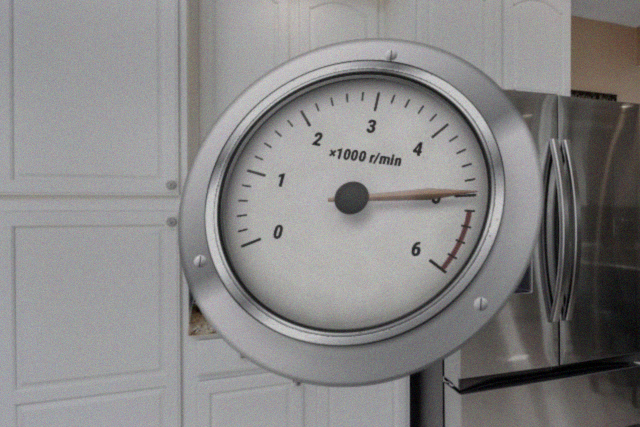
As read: 5000rpm
